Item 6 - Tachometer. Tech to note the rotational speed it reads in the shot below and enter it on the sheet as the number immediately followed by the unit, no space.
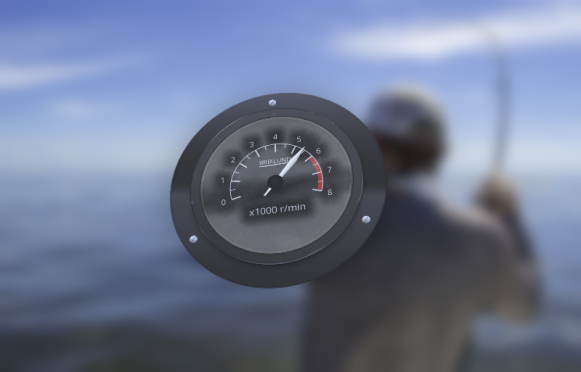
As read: 5500rpm
